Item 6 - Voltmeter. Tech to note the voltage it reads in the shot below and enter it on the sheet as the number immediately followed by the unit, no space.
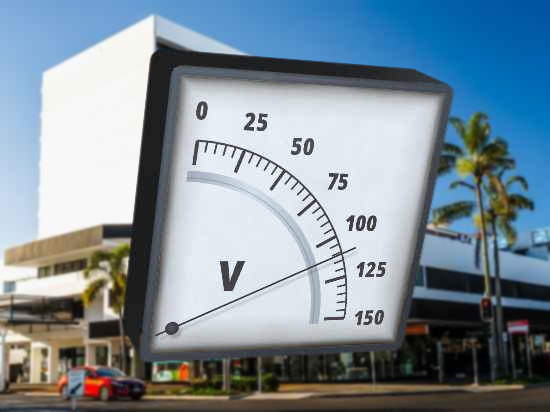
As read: 110V
